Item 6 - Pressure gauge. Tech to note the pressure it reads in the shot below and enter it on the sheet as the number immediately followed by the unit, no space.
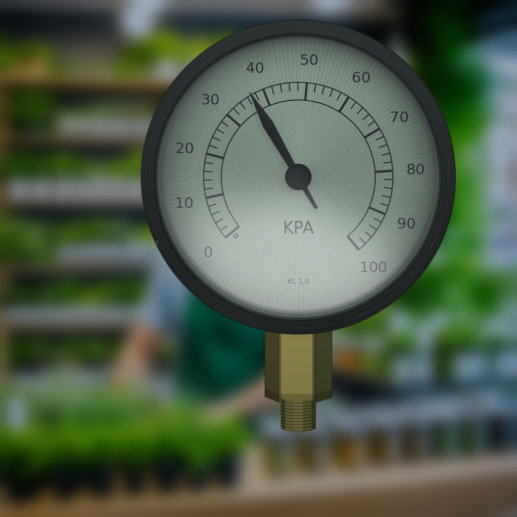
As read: 37kPa
